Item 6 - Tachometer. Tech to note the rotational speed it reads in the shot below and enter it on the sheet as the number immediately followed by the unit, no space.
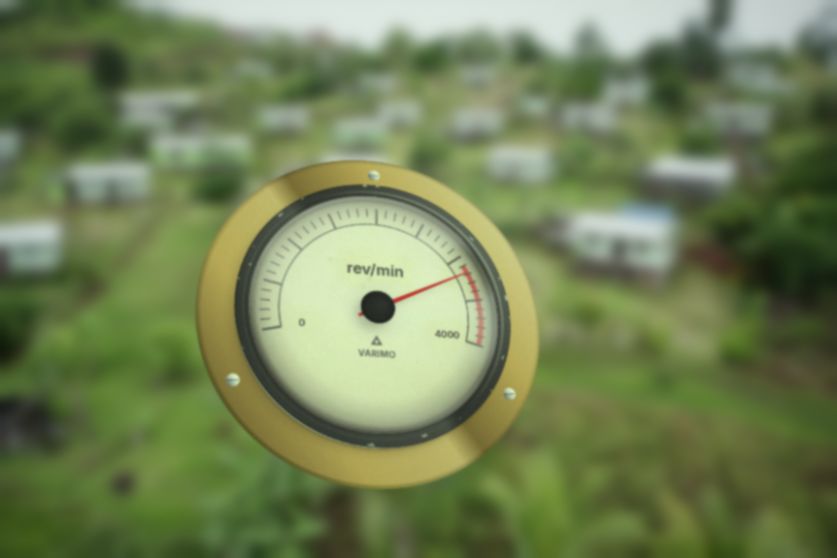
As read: 3200rpm
